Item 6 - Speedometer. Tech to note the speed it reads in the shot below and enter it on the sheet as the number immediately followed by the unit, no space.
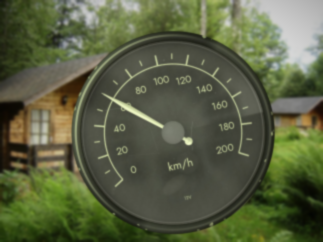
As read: 60km/h
